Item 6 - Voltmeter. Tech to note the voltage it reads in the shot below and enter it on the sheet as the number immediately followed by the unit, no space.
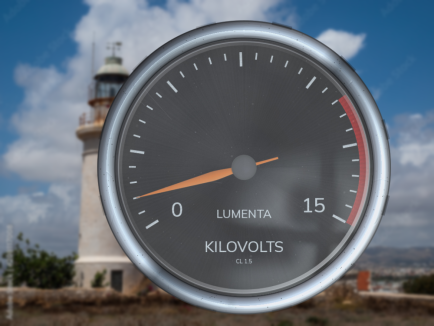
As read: 1kV
